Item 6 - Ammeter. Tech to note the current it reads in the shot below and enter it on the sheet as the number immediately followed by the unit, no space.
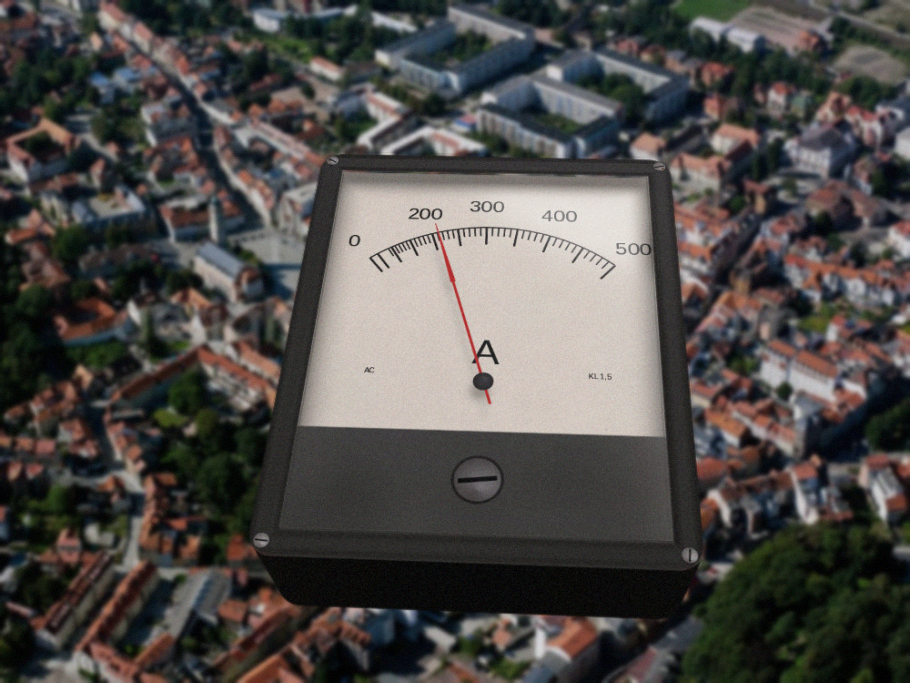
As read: 210A
